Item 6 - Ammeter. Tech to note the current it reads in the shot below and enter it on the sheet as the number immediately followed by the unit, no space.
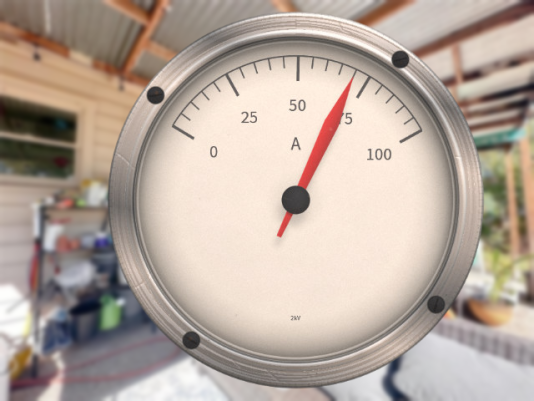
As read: 70A
